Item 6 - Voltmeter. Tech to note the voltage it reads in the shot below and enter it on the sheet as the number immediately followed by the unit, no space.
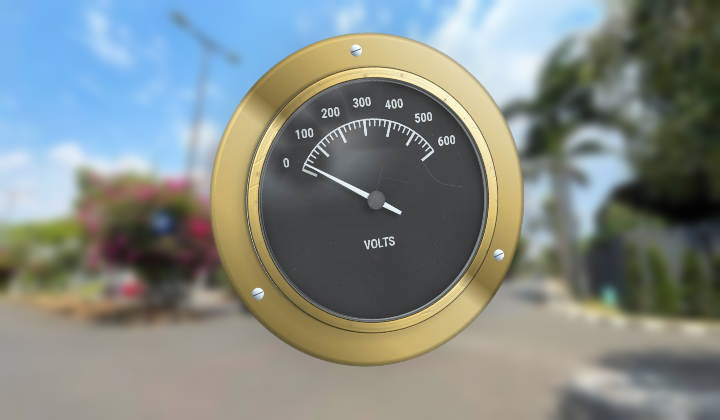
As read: 20V
